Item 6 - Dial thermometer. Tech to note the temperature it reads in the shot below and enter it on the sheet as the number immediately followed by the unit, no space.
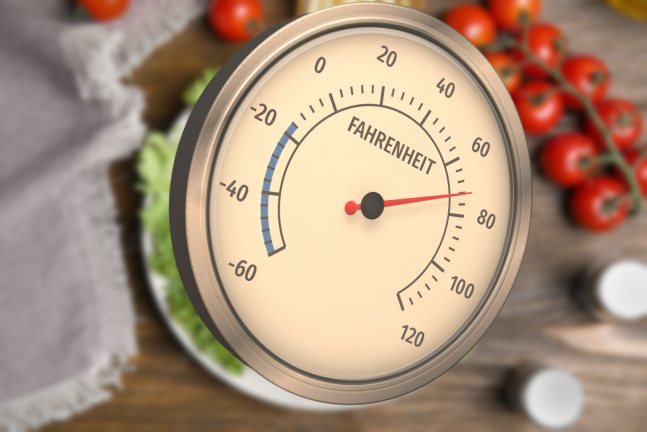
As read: 72°F
